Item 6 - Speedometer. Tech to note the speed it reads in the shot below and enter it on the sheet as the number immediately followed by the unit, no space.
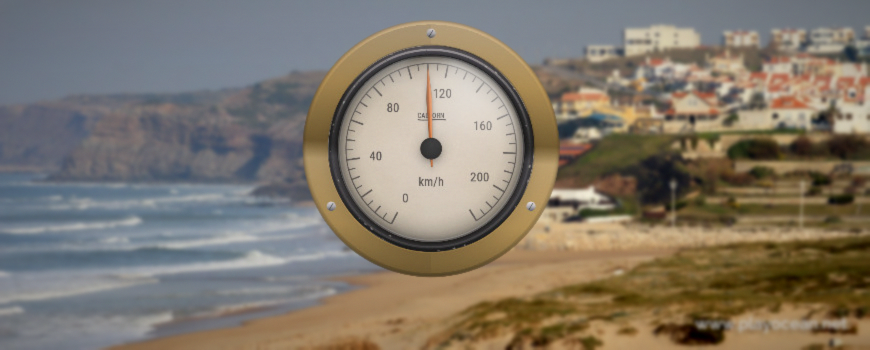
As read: 110km/h
